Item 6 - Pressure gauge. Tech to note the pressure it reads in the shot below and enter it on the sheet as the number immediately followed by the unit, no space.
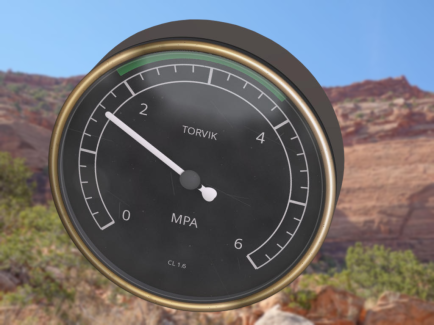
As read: 1.6MPa
